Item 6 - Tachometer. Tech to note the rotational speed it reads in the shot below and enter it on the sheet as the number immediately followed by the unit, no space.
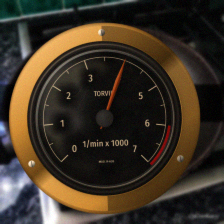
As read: 4000rpm
